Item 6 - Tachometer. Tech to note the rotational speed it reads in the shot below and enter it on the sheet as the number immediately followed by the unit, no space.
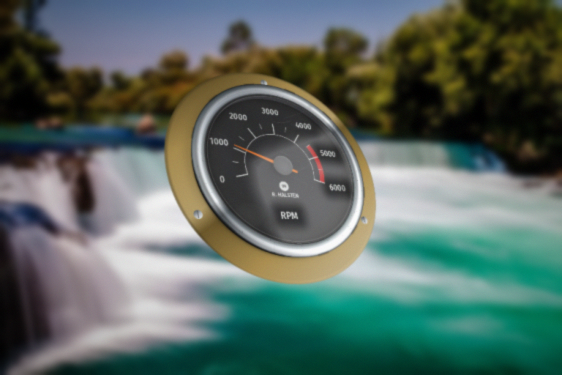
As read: 1000rpm
